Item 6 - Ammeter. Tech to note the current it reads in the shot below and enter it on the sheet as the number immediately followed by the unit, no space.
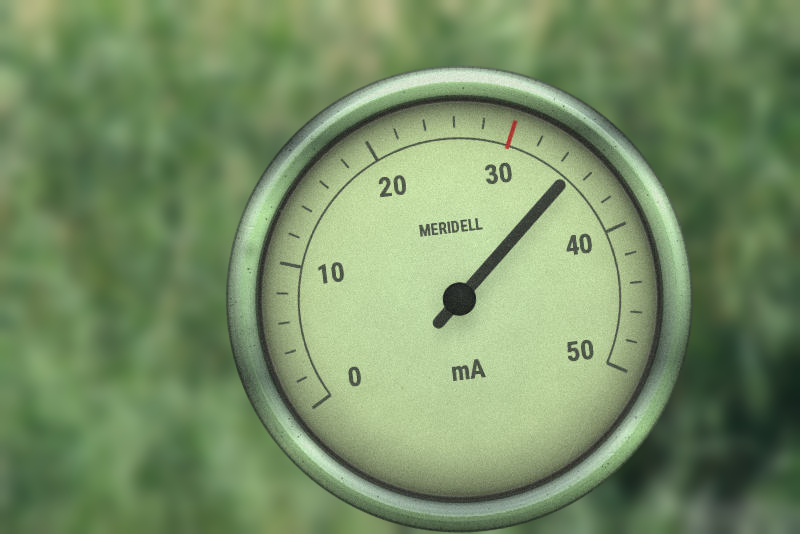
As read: 35mA
